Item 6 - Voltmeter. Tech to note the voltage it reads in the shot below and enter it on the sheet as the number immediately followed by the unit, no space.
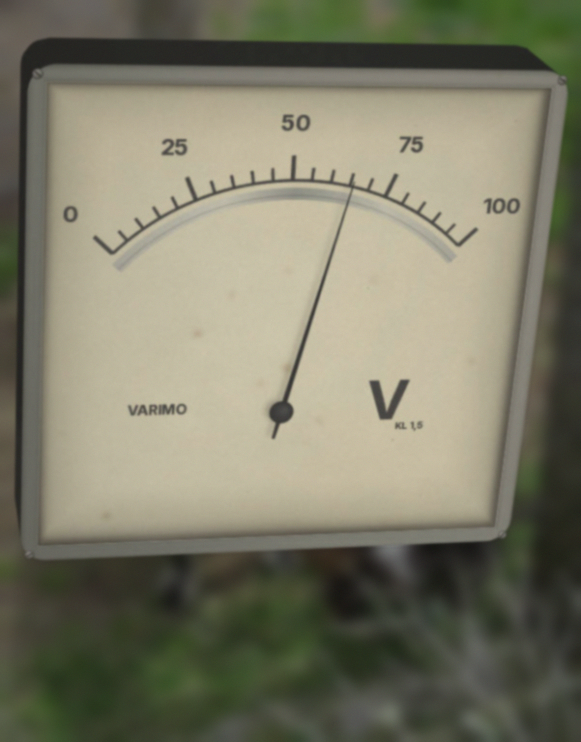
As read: 65V
